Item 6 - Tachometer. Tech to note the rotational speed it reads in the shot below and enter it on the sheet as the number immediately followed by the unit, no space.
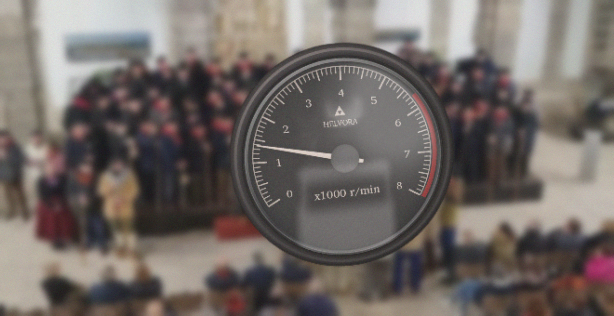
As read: 1400rpm
